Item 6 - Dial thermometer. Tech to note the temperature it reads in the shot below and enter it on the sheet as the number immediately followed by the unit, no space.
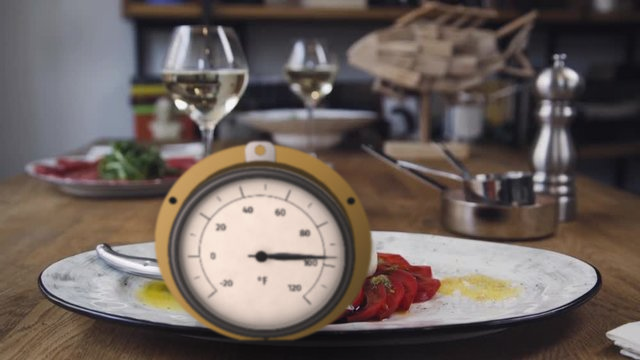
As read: 95°F
